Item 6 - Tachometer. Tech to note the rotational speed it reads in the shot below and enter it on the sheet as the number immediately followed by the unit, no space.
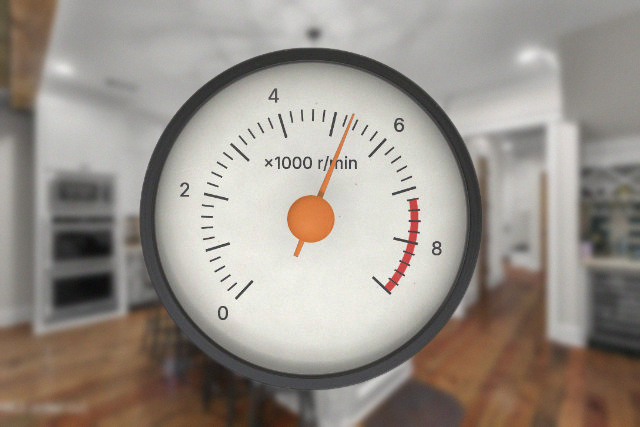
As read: 5300rpm
